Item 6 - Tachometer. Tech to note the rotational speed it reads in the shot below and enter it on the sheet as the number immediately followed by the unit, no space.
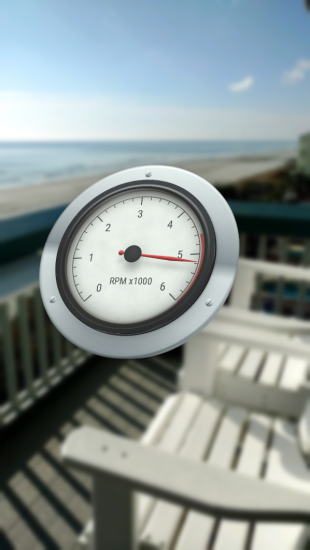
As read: 5200rpm
